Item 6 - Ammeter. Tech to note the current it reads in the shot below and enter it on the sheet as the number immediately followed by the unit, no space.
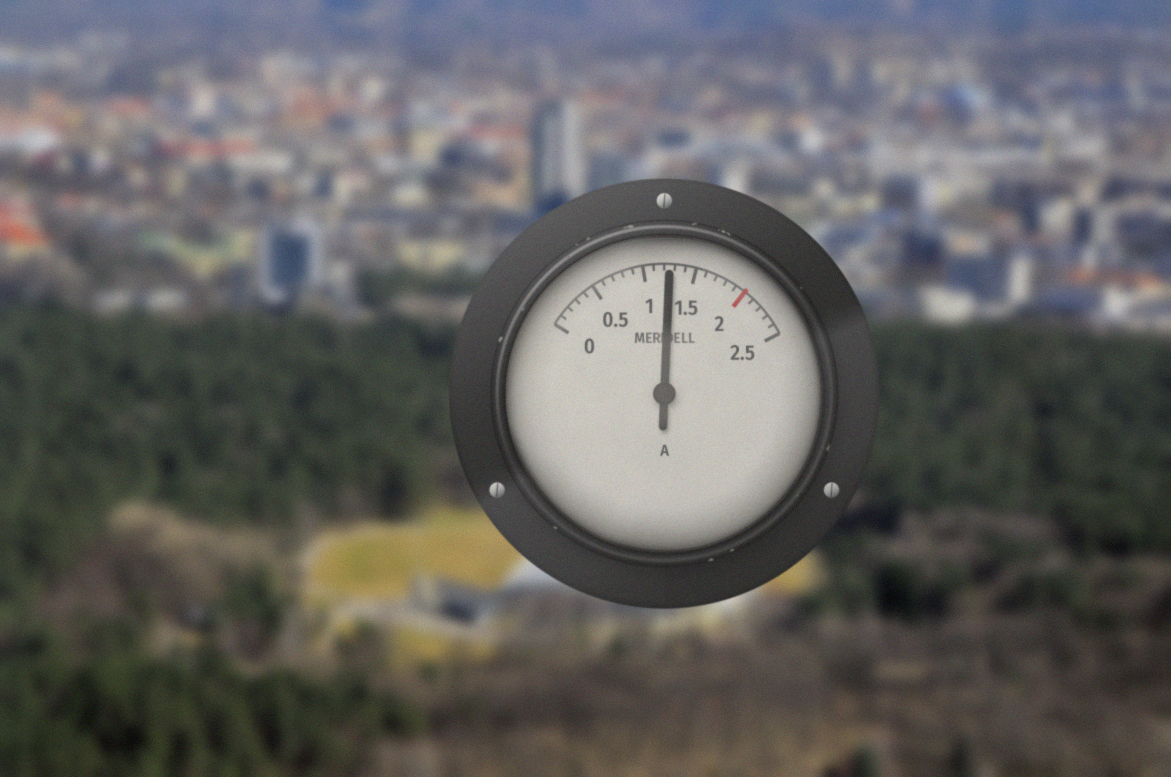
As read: 1.25A
